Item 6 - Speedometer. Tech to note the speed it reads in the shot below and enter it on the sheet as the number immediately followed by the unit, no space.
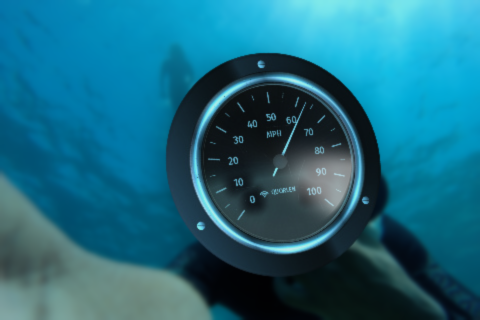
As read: 62.5mph
